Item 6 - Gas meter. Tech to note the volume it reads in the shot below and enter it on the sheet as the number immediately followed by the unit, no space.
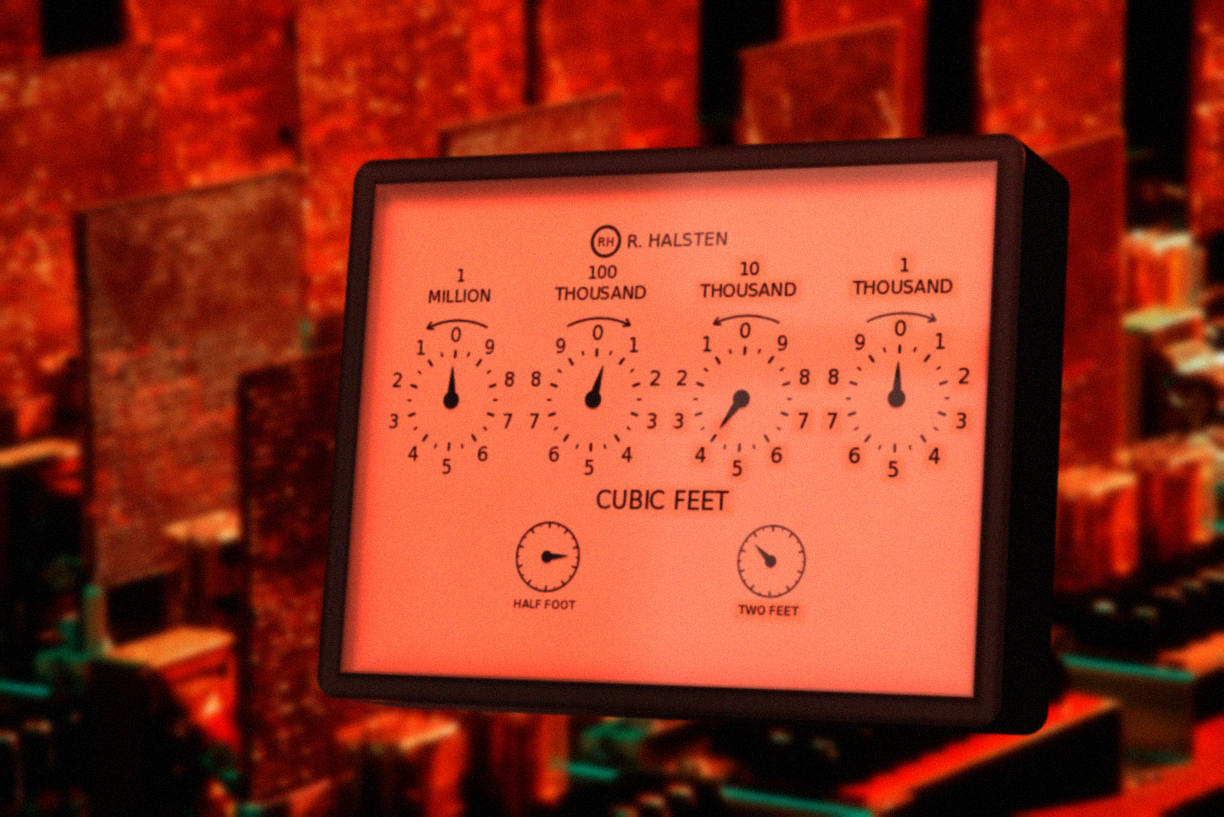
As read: 4000ft³
